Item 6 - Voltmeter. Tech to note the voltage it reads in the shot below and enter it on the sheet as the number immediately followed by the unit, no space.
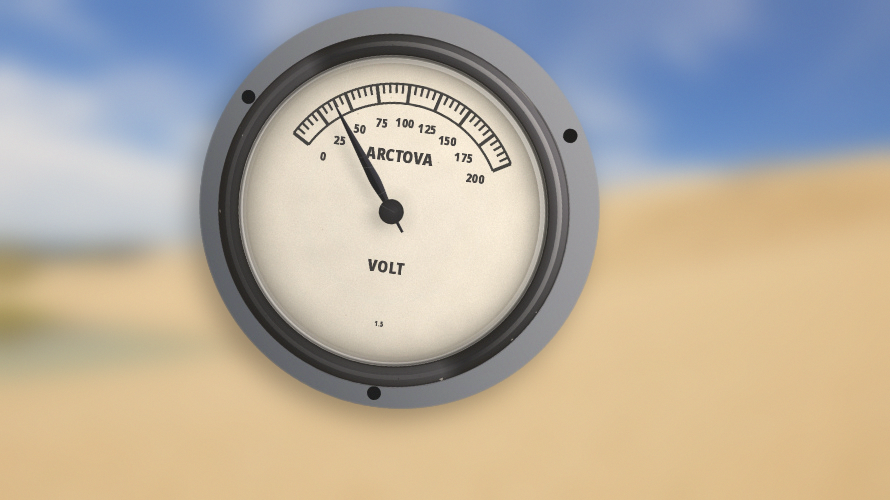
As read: 40V
